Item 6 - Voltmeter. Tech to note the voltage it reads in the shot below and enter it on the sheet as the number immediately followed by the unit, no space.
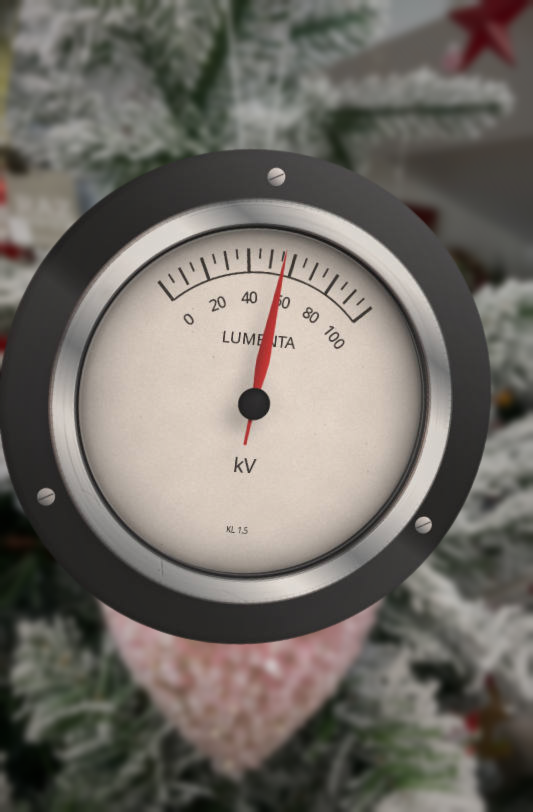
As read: 55kV
